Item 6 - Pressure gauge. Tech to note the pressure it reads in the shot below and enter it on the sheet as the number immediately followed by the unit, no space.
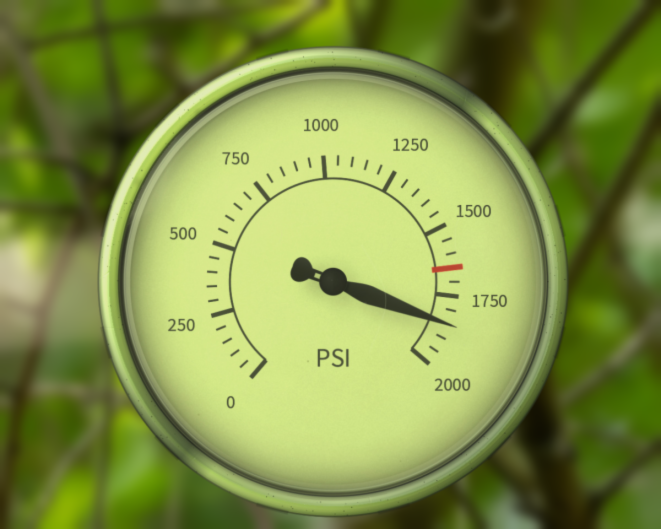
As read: 1850psi
